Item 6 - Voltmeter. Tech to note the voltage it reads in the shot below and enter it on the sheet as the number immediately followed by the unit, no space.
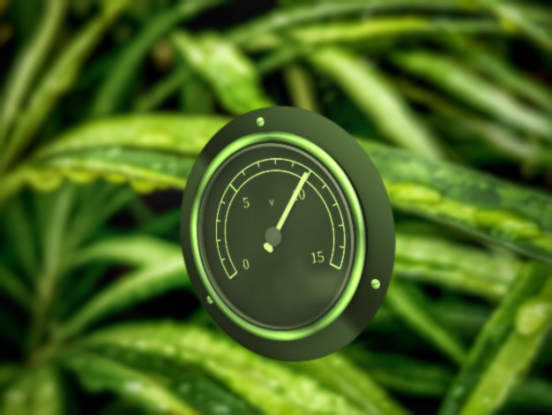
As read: 10V
